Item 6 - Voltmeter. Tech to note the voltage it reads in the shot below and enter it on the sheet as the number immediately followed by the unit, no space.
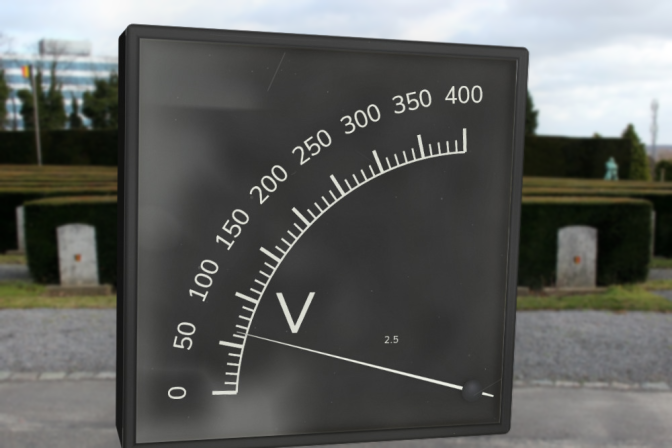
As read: 65V
